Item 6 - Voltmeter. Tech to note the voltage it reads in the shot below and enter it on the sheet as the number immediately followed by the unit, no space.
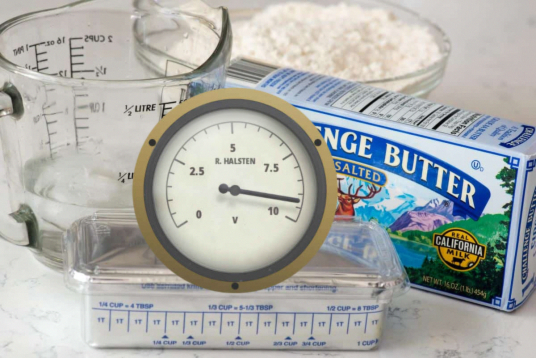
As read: 9.25V
